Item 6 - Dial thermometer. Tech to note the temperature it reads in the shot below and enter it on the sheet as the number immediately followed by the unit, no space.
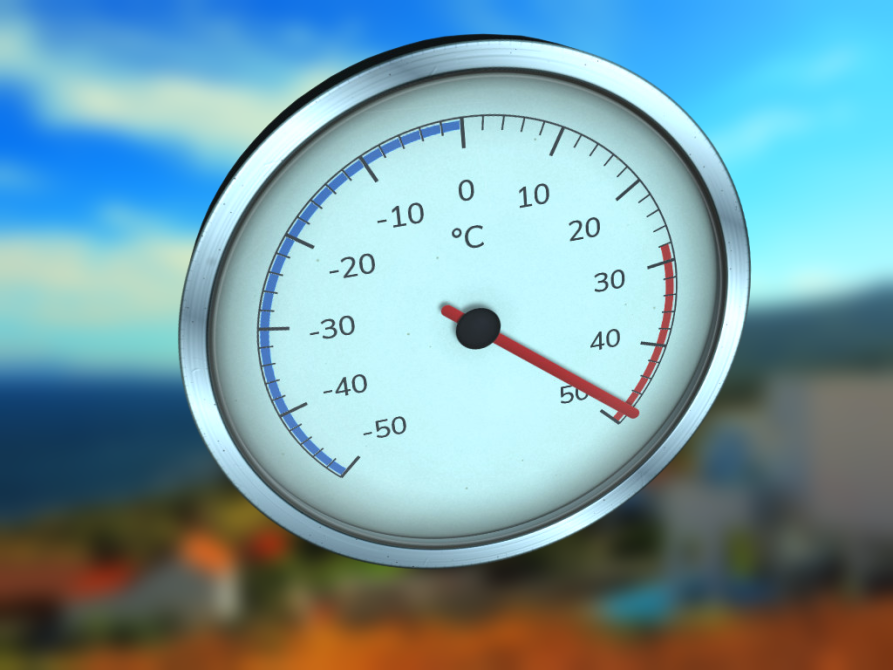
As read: 48°C
